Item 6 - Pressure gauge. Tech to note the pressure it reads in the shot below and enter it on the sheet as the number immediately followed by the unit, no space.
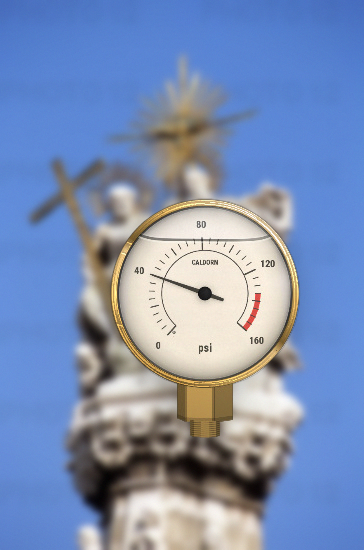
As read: 40psi
